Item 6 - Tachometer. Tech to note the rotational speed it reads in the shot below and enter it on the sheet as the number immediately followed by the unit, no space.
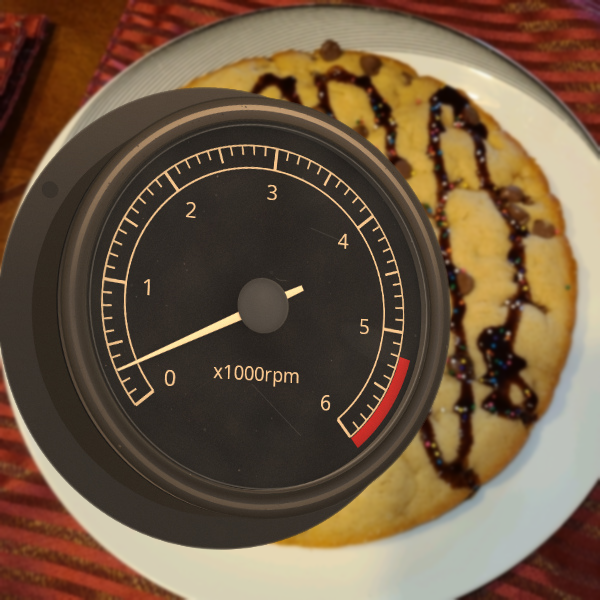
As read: 300rpm
